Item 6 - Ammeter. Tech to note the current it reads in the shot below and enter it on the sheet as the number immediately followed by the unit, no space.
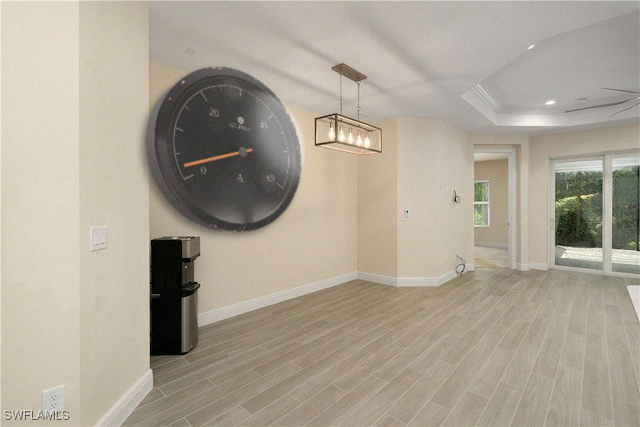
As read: 2.5A
